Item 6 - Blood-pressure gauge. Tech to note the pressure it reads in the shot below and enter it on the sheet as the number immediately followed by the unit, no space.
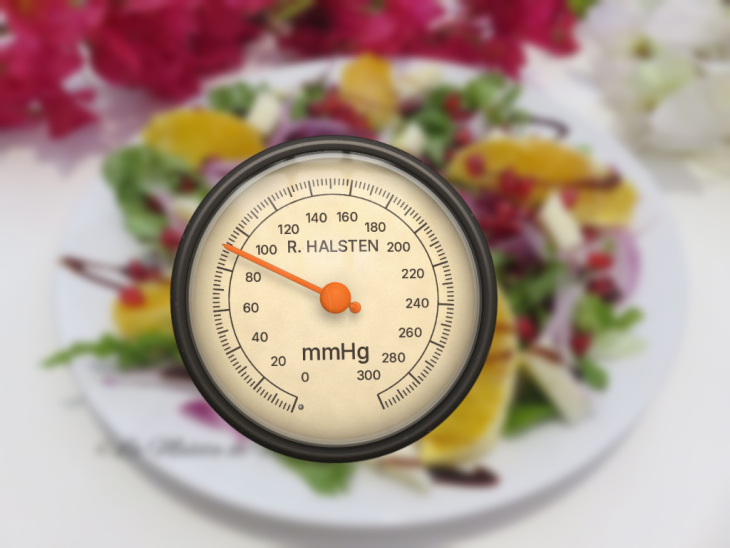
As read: 90mmHg
